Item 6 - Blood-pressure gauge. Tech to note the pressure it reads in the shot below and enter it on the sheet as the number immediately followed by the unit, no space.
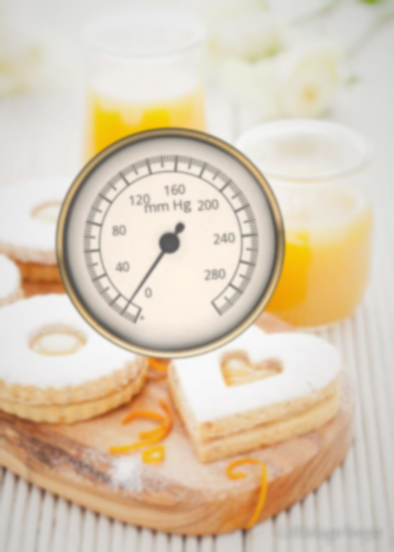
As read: 10mmHg
